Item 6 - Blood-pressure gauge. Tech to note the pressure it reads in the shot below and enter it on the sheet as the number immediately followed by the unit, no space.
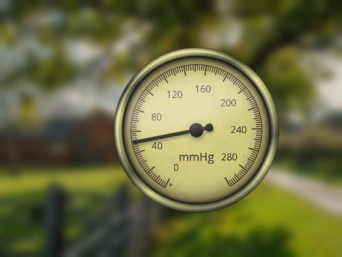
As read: 50mmHg
